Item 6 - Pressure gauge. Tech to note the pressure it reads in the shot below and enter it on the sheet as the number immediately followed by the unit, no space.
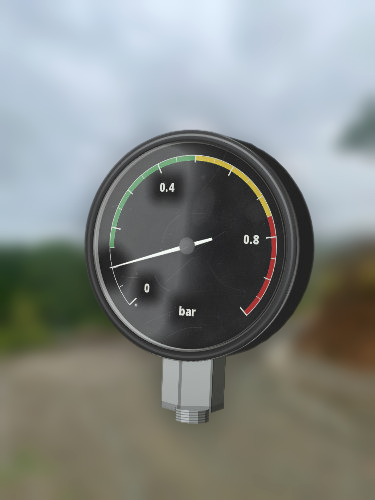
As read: 0.1bar
